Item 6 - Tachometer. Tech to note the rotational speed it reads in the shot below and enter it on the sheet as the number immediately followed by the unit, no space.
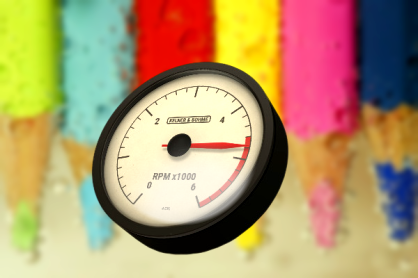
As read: 4800rpm
